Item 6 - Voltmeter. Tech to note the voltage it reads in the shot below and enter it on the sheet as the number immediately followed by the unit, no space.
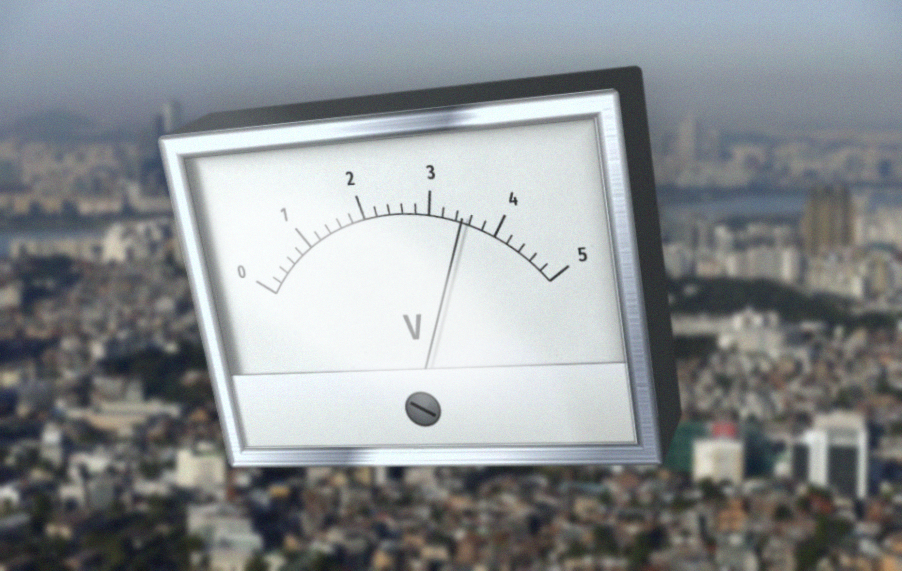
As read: 3.5V
